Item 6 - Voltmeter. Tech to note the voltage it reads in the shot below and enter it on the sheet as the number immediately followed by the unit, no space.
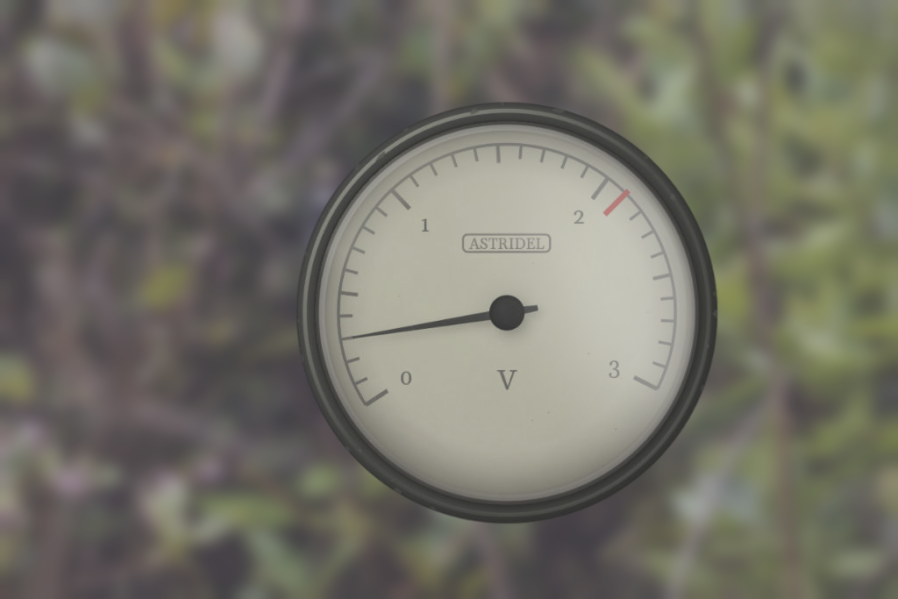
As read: 0.3V
